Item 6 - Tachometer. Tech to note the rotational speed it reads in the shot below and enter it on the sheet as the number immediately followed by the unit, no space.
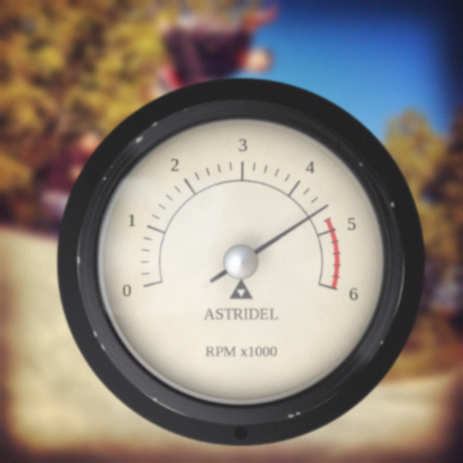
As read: 4600rpm
